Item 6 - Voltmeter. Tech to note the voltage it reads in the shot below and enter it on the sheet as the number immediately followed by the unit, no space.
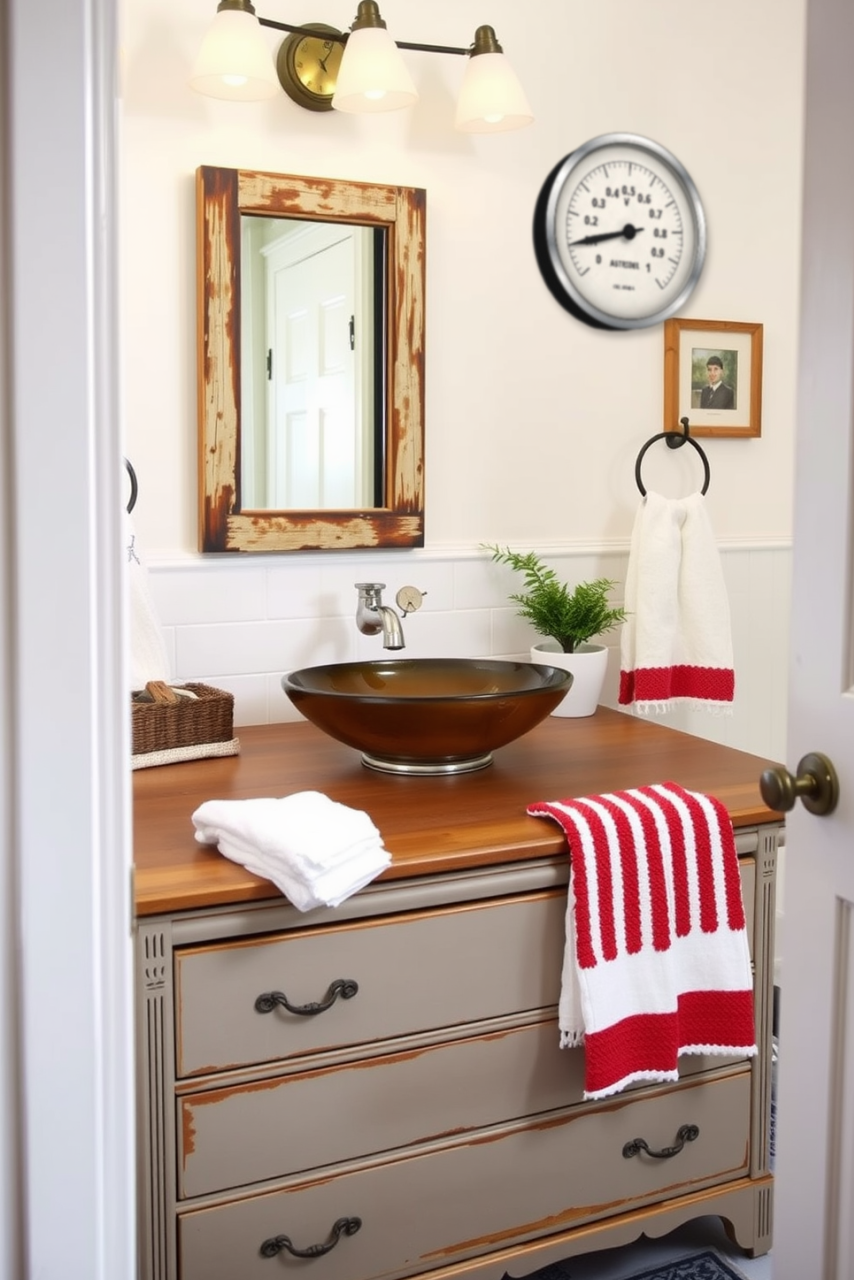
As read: 0.1V
